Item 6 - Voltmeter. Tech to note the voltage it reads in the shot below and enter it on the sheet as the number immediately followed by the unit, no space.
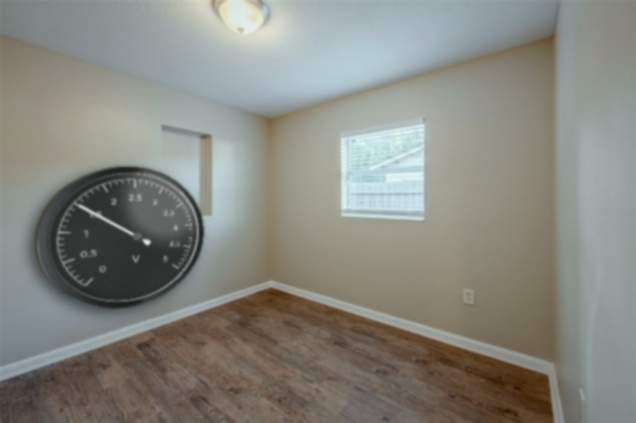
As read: 1.5V
